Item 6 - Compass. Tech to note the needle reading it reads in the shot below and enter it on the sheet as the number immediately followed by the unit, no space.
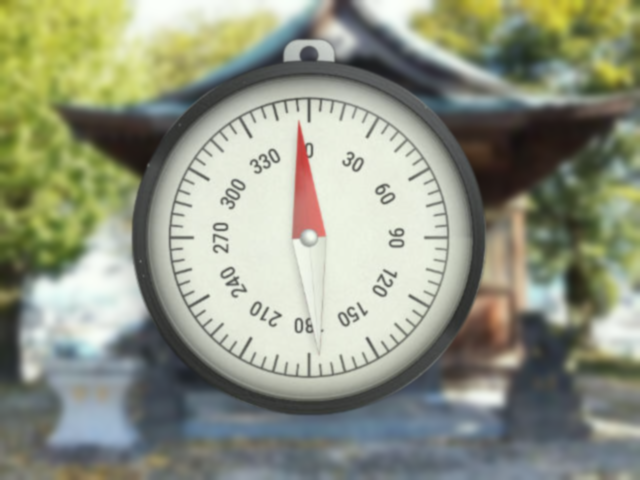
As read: 355°
